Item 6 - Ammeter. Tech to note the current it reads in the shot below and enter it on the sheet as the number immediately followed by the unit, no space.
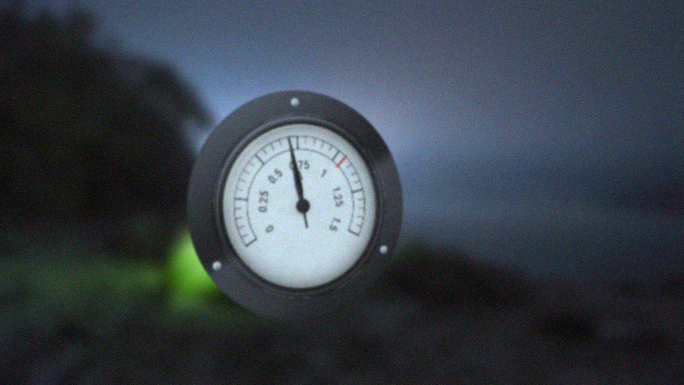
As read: 0.7A
